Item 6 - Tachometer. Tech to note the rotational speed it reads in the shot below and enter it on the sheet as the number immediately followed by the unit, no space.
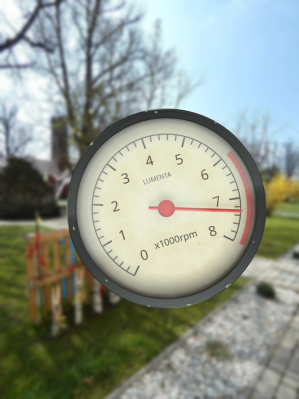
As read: 7300rpm
